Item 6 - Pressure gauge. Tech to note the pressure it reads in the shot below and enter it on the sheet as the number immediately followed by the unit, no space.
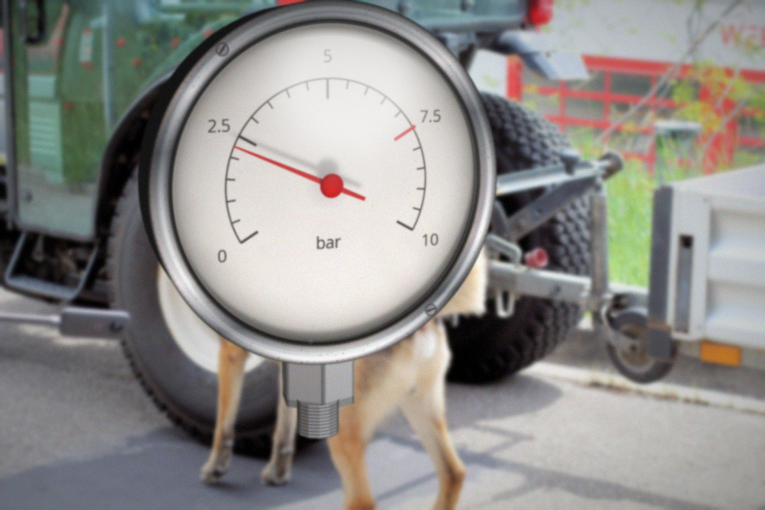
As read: 2.25bar
